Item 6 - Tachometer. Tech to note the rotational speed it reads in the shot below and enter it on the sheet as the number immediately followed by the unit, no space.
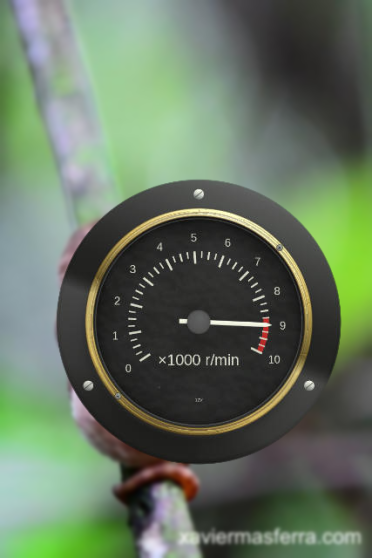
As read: 9000rpm
